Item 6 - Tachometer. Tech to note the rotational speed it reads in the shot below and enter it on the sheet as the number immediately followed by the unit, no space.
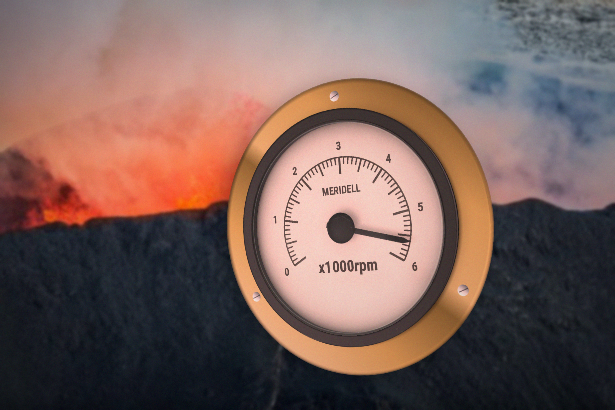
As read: 5600rpm
